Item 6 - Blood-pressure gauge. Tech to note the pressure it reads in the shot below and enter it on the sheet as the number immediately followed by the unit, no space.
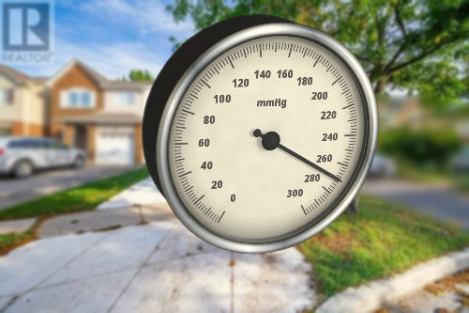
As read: 270mmHg
